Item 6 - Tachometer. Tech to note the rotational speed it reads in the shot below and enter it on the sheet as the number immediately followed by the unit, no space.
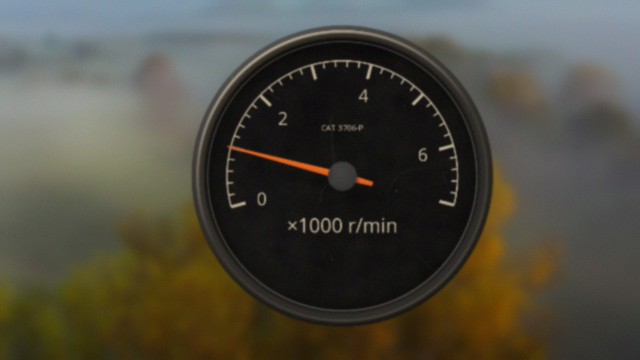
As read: 1000rpm
